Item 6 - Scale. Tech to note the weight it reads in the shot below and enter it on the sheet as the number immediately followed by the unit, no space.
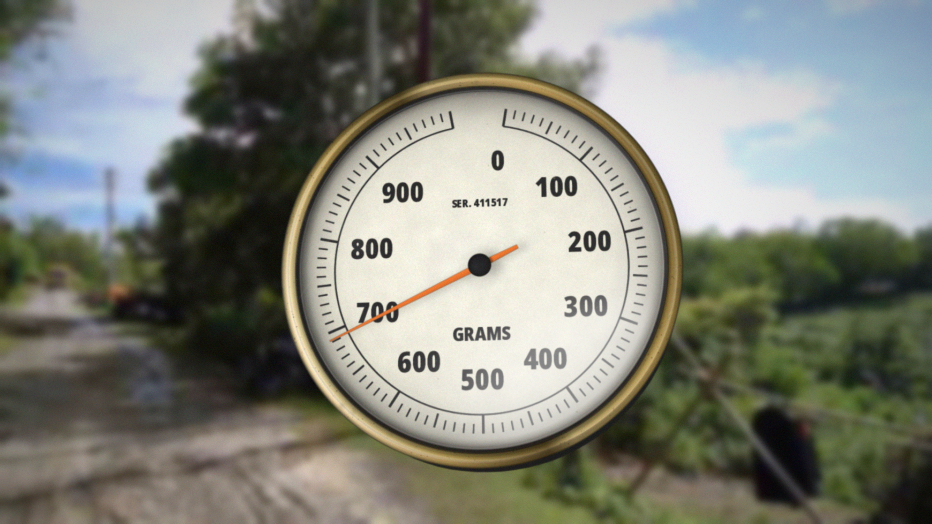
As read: 690g
